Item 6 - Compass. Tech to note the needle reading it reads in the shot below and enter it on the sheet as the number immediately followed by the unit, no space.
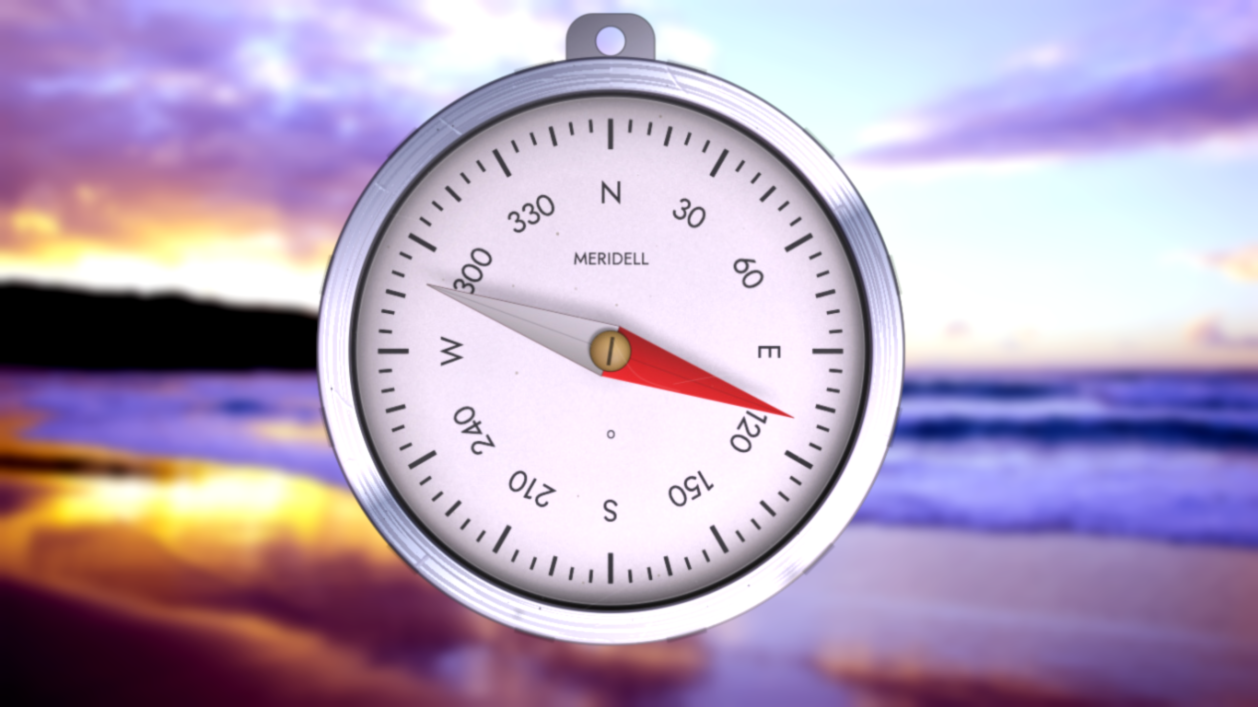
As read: 110°
